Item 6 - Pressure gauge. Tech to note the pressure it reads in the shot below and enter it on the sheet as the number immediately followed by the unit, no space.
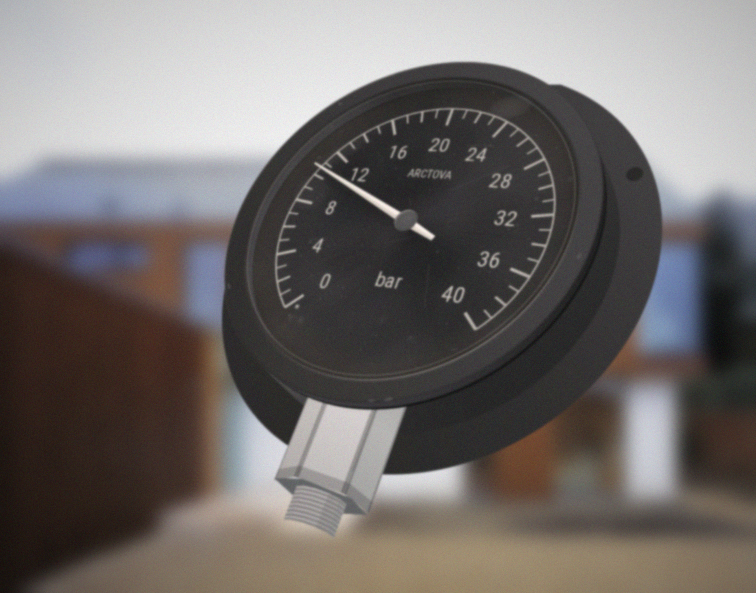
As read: 10.5bar
